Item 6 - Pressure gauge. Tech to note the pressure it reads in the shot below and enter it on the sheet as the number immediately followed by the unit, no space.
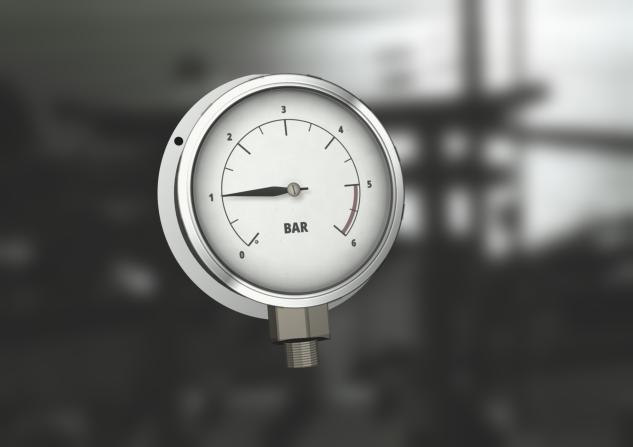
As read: 1bar
